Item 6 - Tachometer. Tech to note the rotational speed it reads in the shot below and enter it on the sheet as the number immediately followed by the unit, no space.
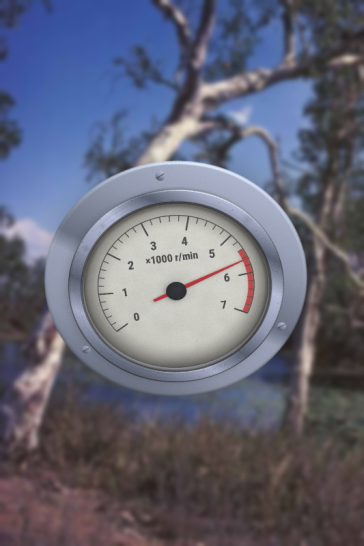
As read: 5600rpm
